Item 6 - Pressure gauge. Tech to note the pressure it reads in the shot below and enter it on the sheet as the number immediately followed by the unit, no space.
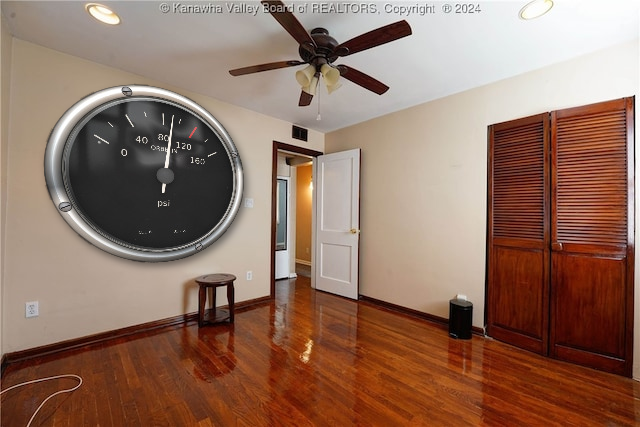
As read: 90psi
